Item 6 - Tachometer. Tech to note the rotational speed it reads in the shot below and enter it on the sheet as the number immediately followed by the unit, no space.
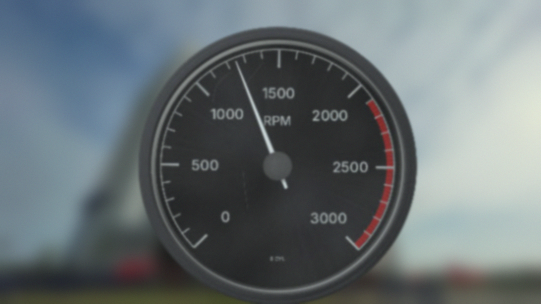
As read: 1250rpm
